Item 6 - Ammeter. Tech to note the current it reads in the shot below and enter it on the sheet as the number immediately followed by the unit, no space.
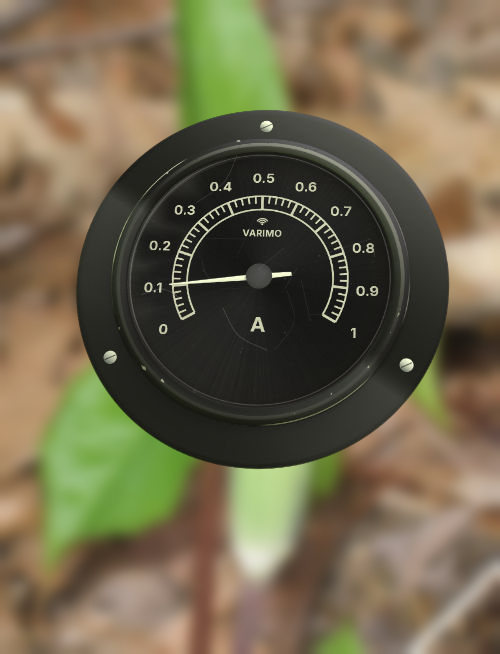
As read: 0.1A
